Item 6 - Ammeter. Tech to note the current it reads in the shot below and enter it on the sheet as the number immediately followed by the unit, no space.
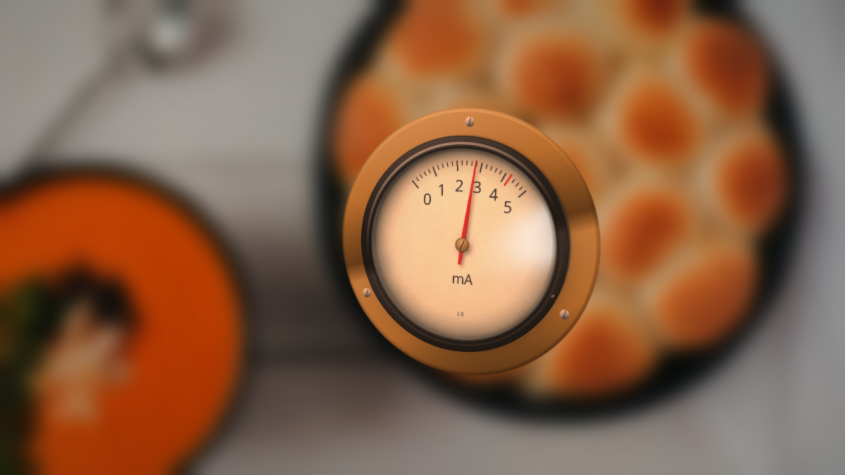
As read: 2.8mA
